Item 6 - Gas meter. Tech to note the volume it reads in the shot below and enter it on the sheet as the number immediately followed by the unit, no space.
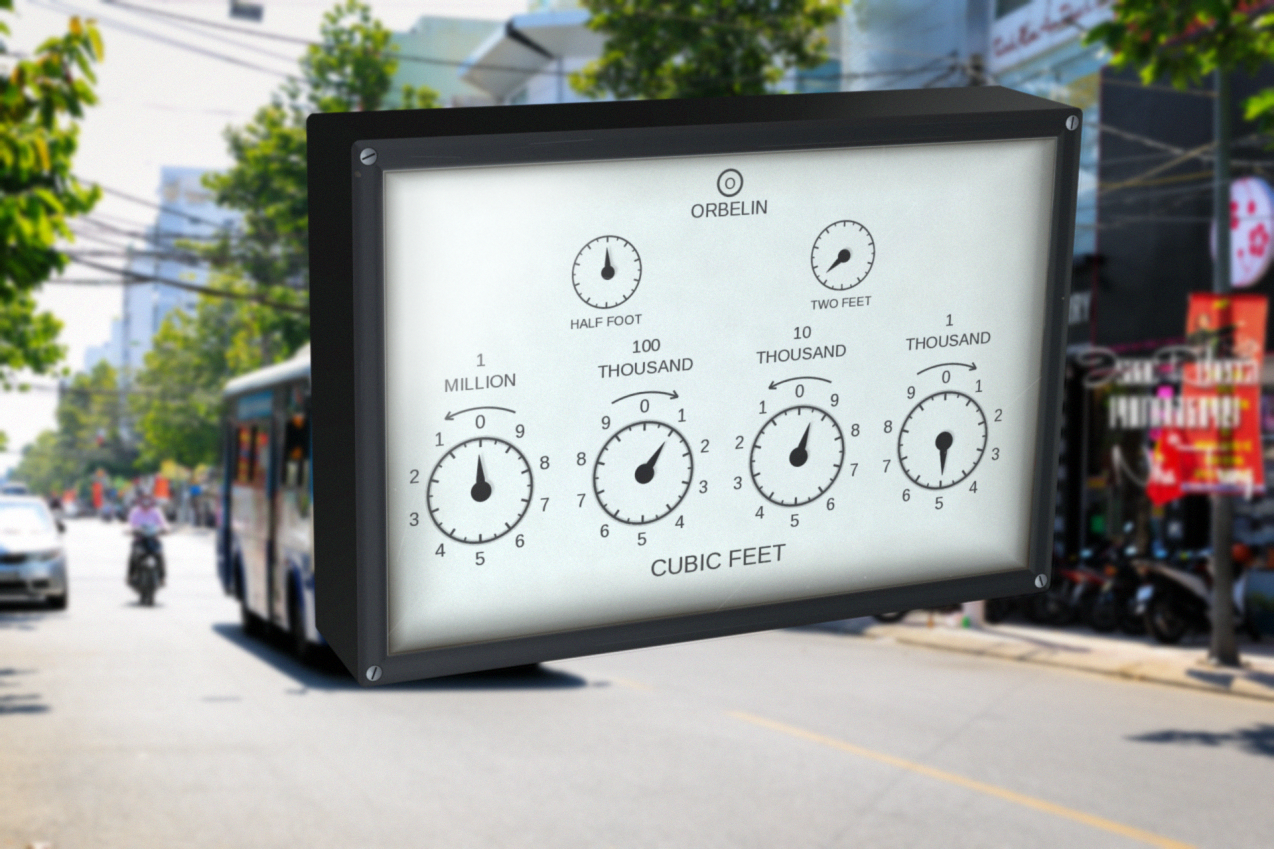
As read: 9500ft³
